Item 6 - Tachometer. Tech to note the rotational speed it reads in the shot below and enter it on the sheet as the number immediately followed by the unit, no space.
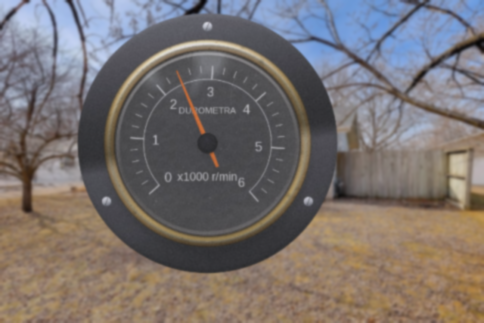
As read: 2400rpm
